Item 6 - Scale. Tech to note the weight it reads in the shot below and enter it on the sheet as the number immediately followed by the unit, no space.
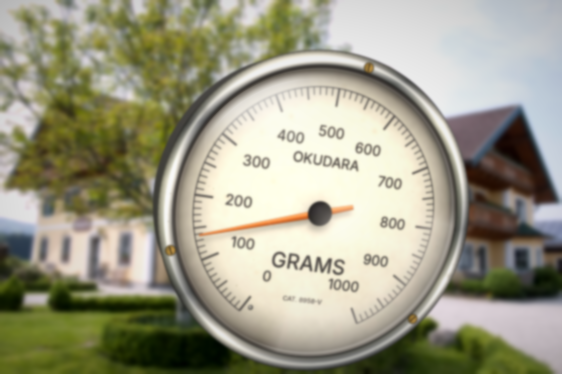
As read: 140g
